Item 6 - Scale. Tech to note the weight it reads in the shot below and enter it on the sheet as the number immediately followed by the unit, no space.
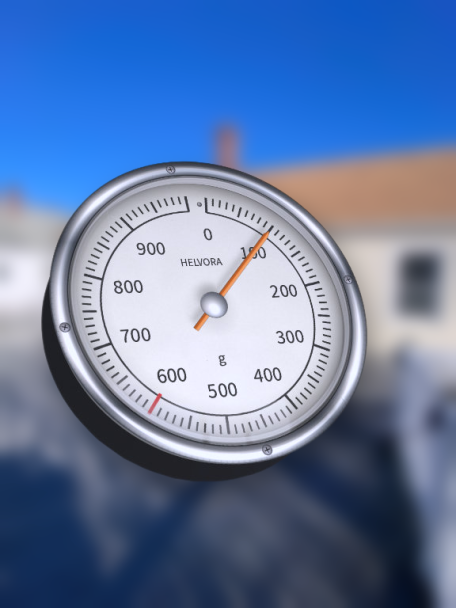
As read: 100g
